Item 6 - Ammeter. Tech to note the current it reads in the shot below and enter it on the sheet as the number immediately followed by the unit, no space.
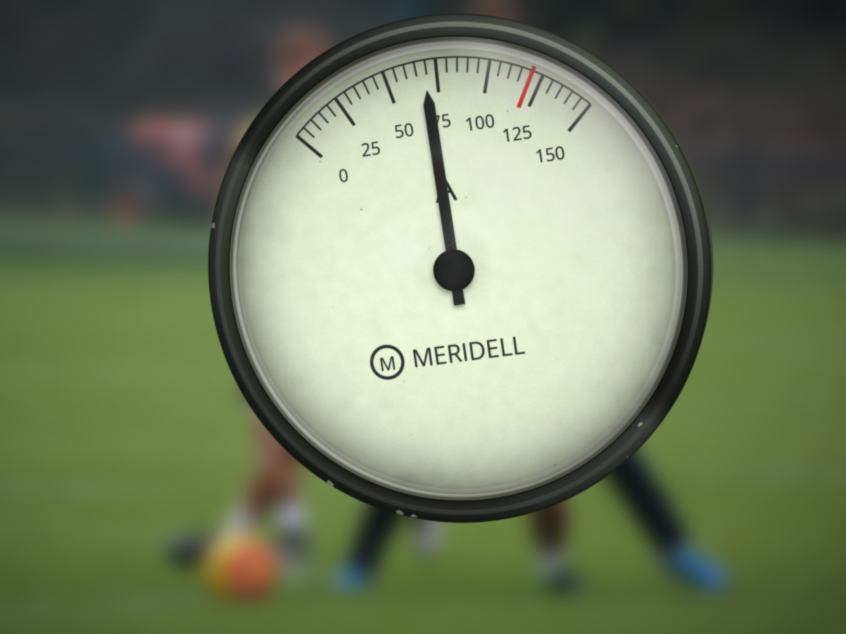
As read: 70A
